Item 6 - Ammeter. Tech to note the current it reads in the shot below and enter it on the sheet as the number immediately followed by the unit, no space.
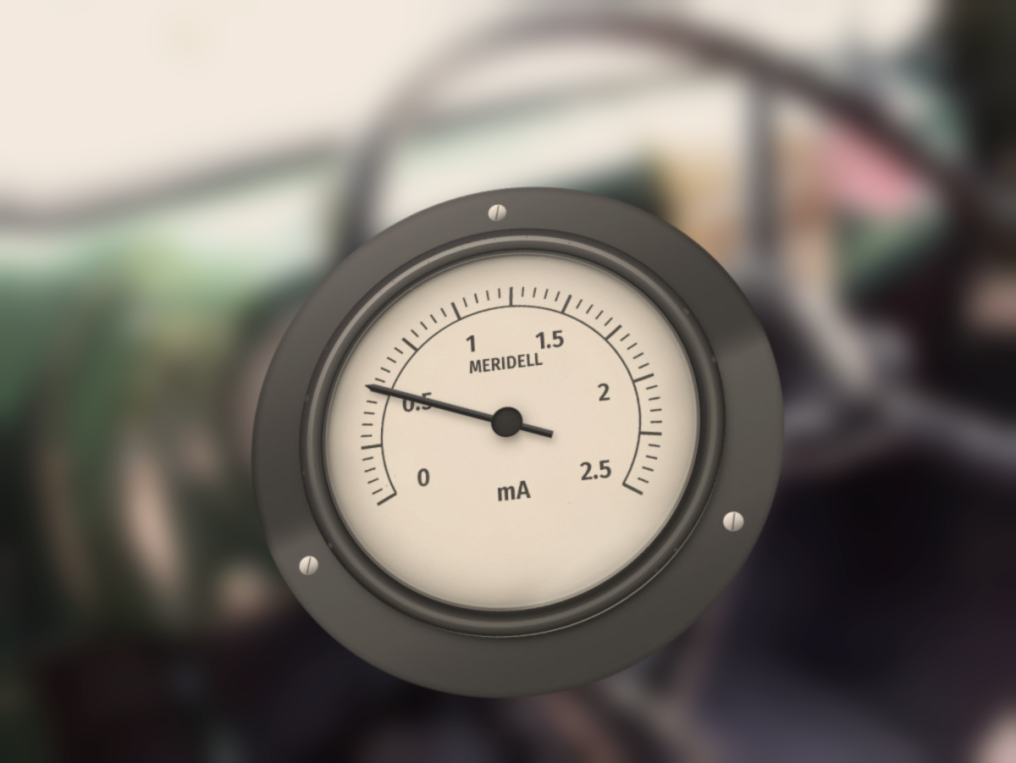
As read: 0.5mA
